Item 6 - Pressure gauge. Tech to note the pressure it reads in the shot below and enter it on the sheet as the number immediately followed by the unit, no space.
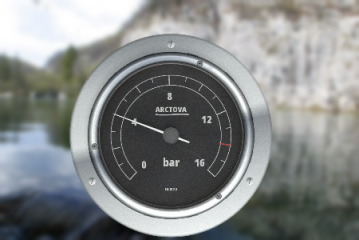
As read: 4bar
